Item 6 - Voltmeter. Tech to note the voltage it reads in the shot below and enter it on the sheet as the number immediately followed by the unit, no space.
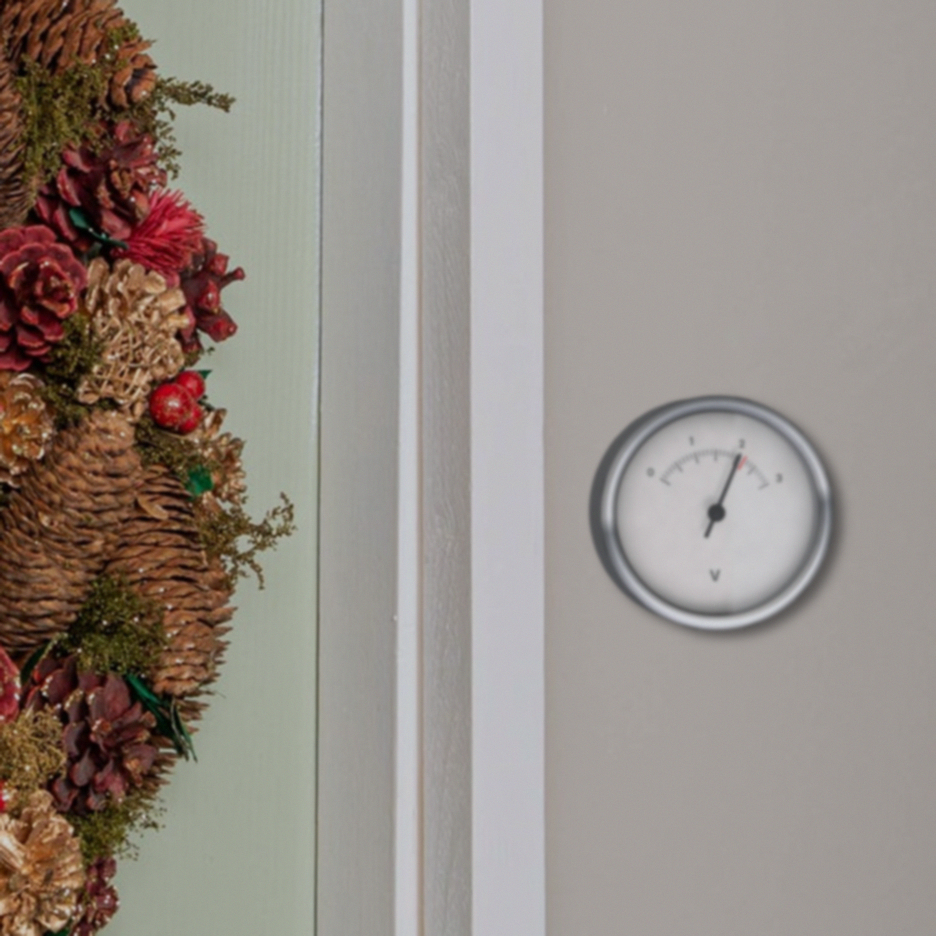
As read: 2V
